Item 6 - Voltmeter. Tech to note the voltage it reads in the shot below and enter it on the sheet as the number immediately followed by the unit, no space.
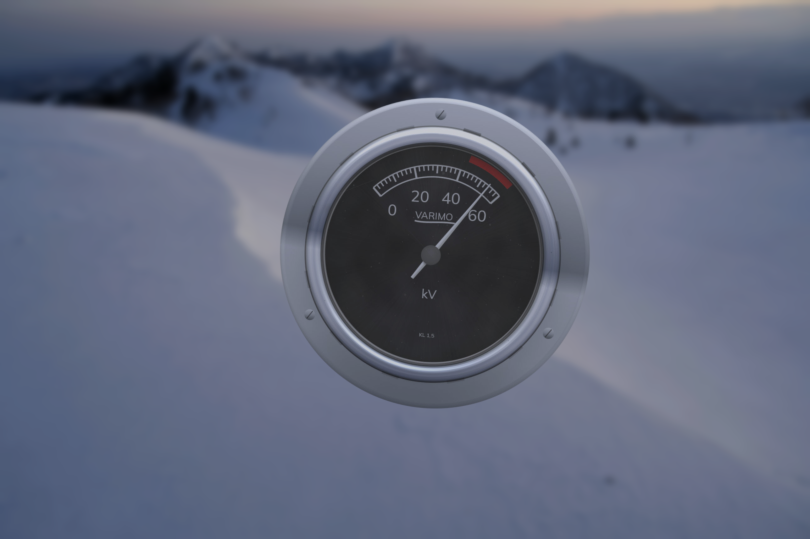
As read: 54kV
